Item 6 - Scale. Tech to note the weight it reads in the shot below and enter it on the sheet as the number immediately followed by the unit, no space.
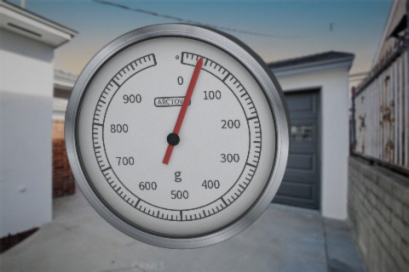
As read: 40g
